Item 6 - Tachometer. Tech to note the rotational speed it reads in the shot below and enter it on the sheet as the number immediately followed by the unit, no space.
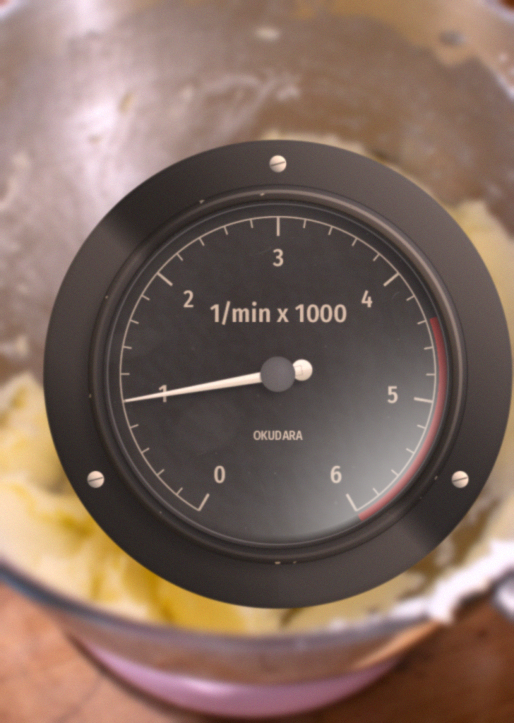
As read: 1000rpm
